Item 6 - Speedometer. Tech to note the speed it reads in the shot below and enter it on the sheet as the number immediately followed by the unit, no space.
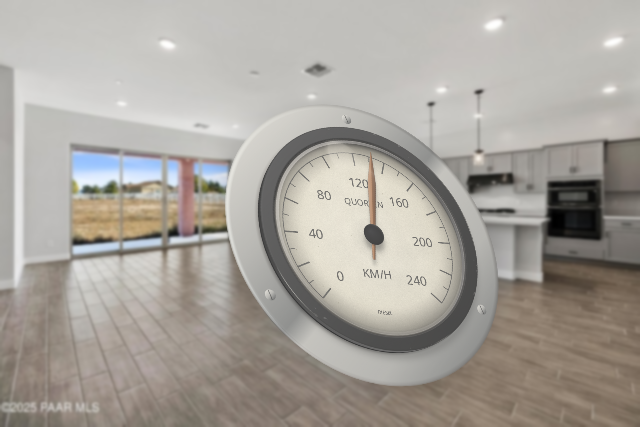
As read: 130km/h
